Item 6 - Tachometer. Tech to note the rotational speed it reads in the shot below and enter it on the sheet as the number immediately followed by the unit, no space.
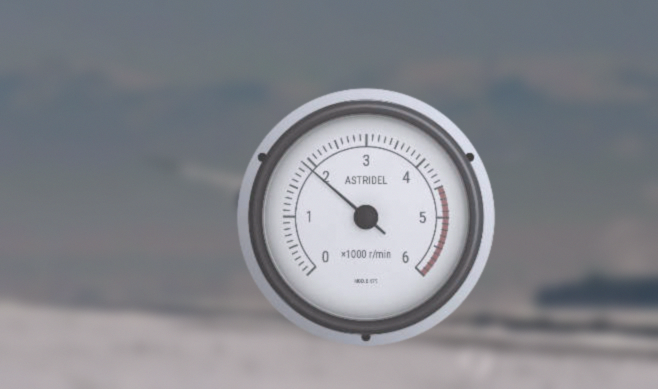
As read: 1900rpm
